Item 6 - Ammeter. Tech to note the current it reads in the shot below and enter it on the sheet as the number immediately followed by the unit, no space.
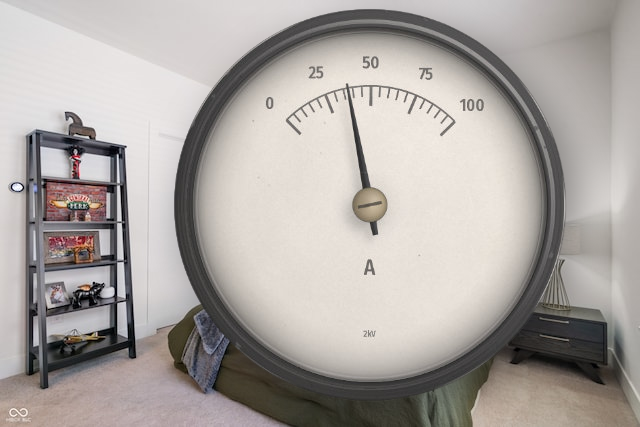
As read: 37.5A
